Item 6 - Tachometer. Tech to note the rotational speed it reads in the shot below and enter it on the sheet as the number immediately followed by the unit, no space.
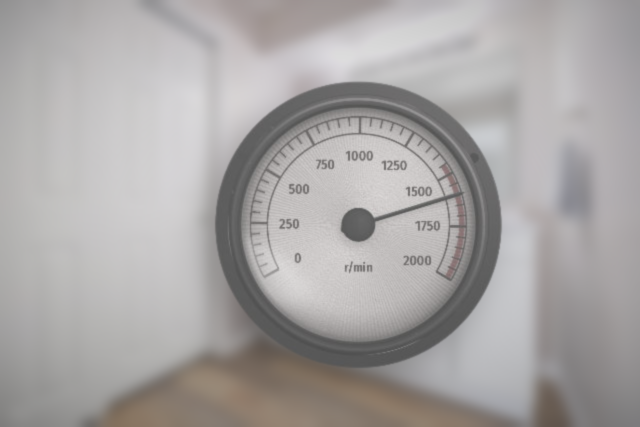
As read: 1600rpm
